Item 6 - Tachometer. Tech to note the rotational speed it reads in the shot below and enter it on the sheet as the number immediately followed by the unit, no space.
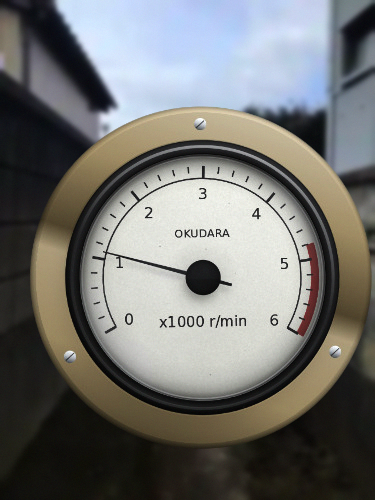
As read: 1100rpm
